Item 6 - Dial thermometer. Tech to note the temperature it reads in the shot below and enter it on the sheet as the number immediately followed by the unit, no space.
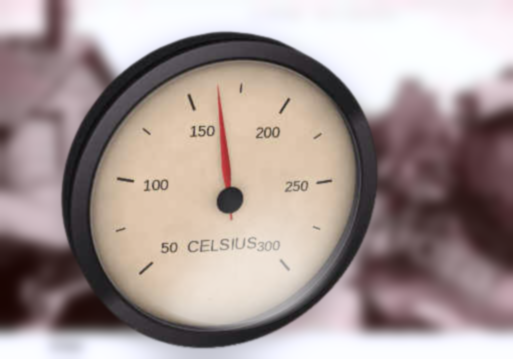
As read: 162.5°C
